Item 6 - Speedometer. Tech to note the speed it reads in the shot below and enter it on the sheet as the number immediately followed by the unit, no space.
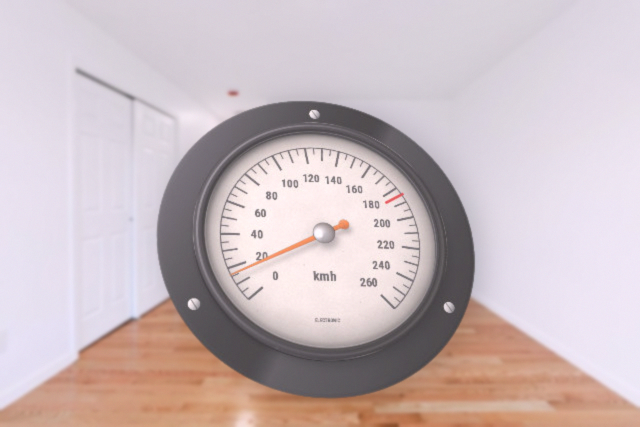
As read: 15km/h
